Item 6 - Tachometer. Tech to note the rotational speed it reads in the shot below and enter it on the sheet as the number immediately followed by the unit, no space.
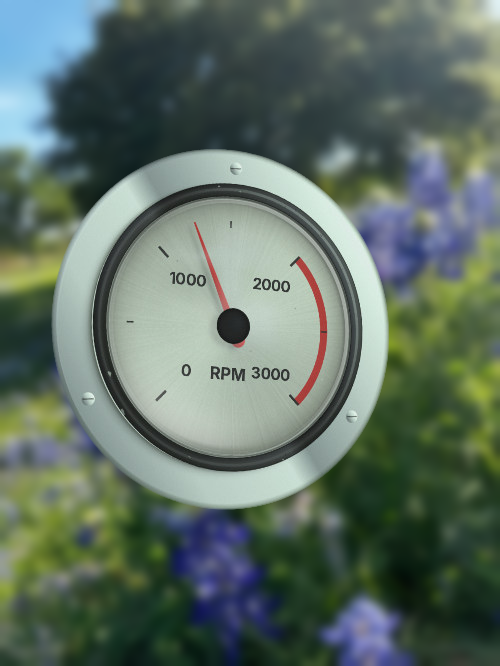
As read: 1250rpm
